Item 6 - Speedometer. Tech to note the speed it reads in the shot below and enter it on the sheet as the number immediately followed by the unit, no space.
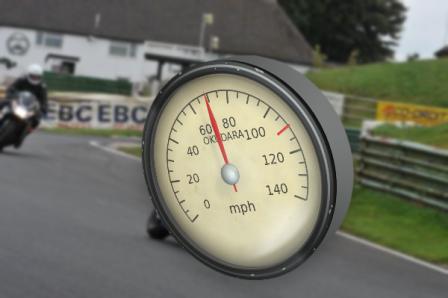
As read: 70mph
